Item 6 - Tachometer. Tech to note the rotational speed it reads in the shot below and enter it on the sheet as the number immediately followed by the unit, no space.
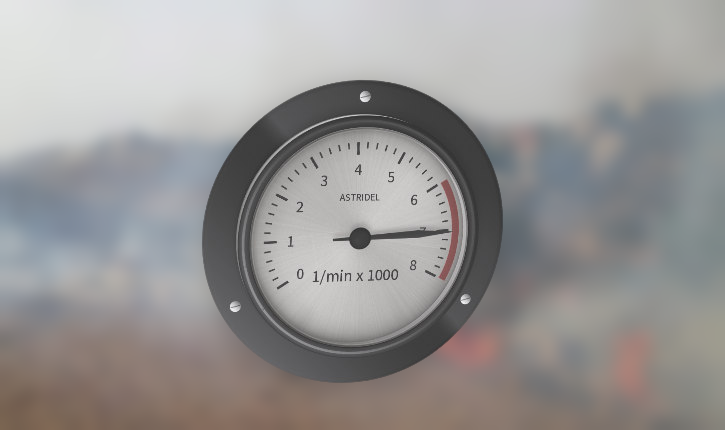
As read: 7000rpm
